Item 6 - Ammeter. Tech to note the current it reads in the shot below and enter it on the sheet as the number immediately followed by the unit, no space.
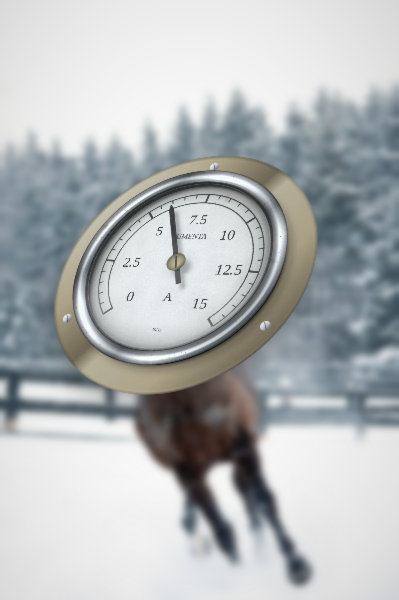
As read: 6A
